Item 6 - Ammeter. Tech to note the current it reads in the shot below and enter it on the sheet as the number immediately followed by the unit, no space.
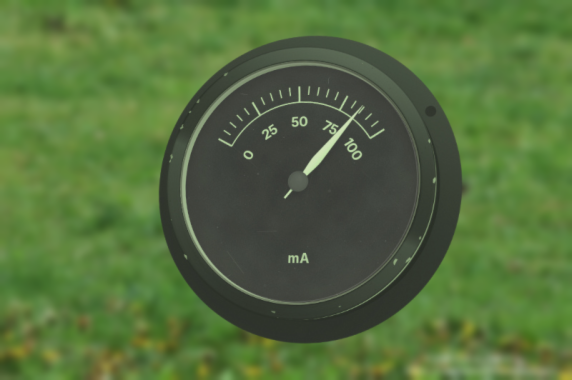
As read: 85mA
